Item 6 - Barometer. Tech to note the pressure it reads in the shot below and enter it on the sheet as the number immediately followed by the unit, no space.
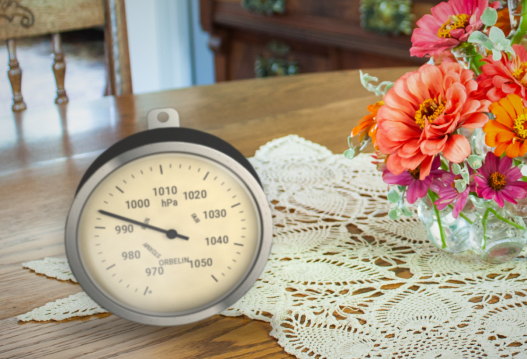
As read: 994hPa
